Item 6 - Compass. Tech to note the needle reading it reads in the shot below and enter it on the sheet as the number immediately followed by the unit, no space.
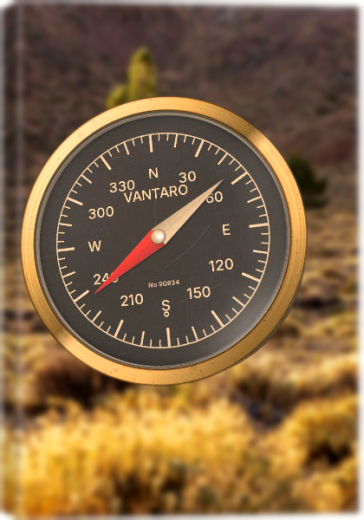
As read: 235°
